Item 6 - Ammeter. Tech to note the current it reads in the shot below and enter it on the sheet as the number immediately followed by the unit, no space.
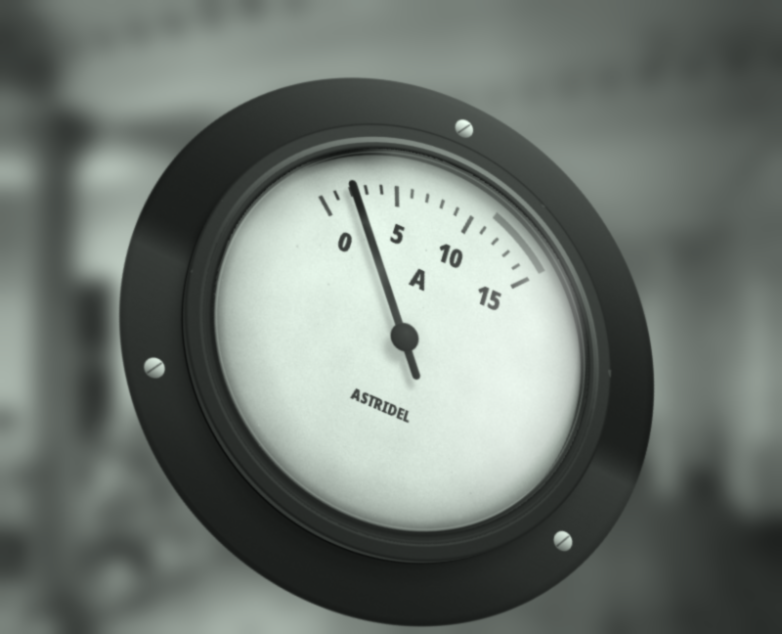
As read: 2A
